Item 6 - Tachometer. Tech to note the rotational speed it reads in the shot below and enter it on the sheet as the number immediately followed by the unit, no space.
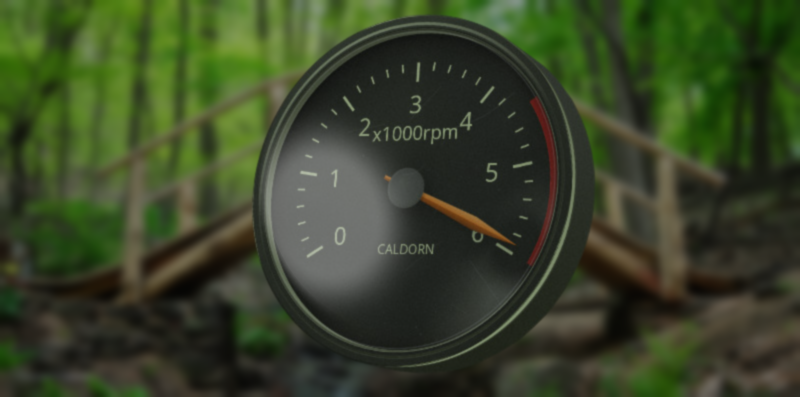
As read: 5900rpm
